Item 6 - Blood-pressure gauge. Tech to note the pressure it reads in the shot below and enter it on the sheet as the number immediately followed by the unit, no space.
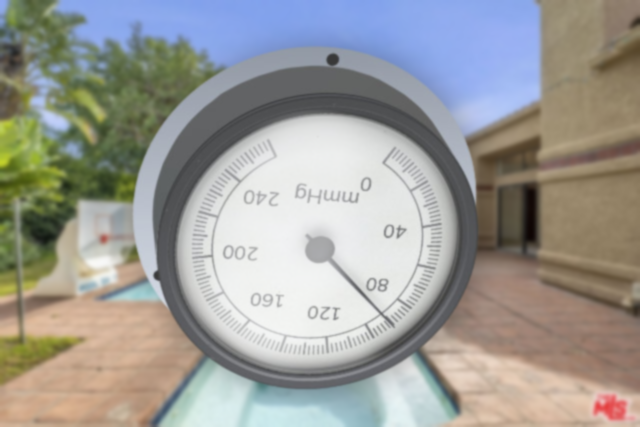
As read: 90mmHg
